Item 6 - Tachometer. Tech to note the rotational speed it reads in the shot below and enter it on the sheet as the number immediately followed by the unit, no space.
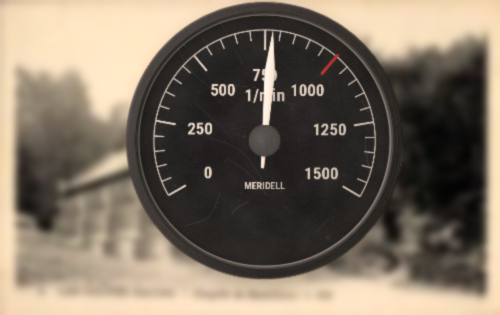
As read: 775rpm
